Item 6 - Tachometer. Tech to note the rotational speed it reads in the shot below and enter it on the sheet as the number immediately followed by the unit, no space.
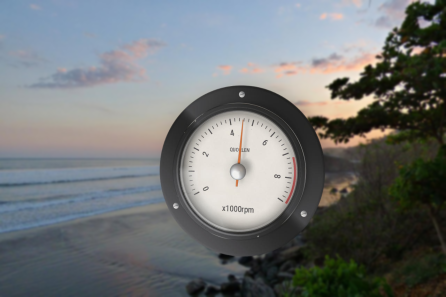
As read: 4600rpm
